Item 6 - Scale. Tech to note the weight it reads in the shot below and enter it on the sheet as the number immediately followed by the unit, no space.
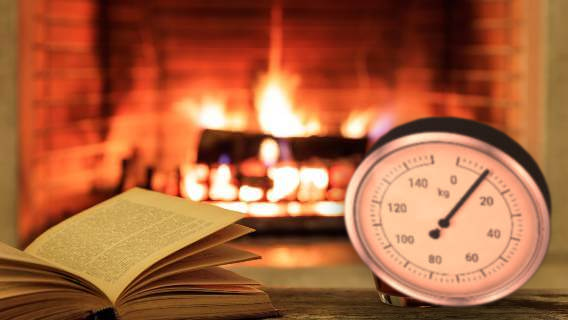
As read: 10kg
